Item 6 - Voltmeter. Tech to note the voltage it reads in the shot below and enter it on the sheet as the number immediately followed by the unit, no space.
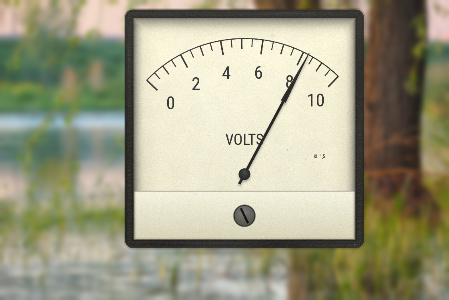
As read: 8.25V
